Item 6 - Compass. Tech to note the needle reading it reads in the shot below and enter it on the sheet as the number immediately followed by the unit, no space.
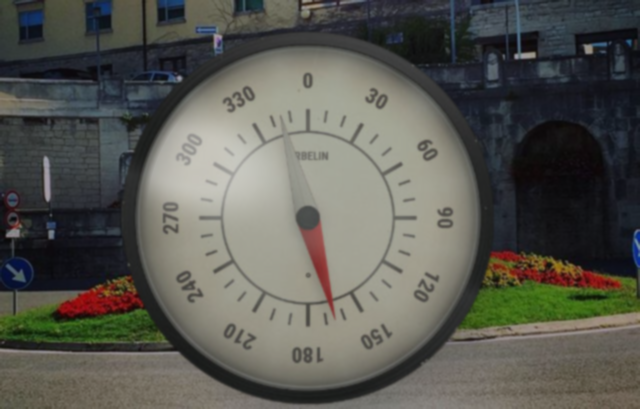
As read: 165°
